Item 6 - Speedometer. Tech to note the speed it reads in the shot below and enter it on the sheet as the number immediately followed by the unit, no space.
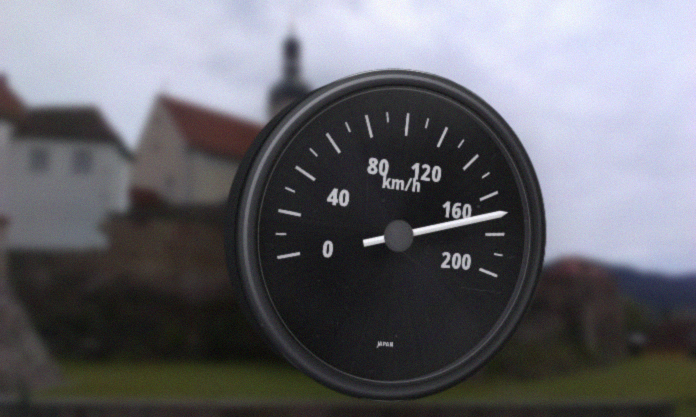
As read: 170km/h
